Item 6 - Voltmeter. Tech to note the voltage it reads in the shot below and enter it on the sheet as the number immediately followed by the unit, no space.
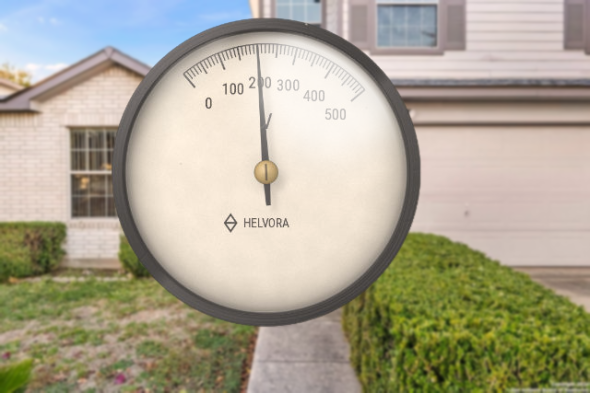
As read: 200V
